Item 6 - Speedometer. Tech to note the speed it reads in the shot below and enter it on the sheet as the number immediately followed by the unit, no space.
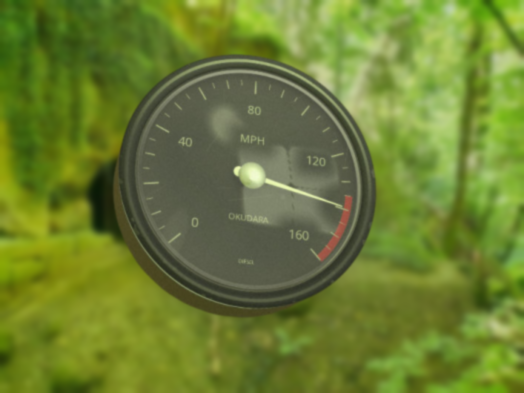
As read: 140mph
